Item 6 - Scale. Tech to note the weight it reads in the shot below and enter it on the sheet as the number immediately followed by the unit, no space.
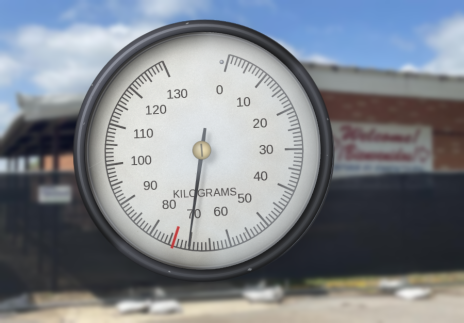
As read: 70kg
